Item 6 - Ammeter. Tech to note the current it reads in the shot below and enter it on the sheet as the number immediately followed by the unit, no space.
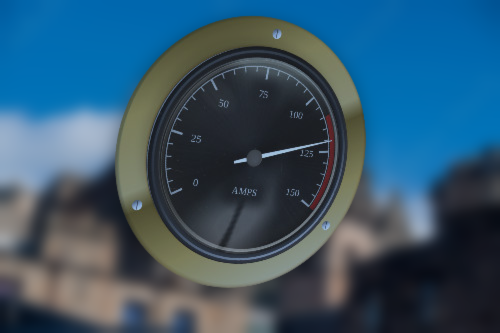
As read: 120A
